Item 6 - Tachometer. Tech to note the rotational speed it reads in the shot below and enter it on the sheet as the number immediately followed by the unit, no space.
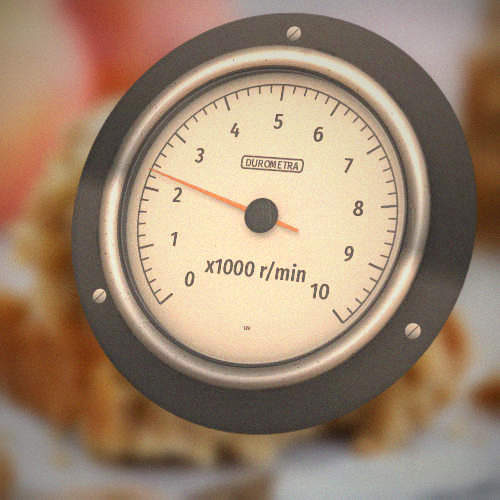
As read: 2300rpm
